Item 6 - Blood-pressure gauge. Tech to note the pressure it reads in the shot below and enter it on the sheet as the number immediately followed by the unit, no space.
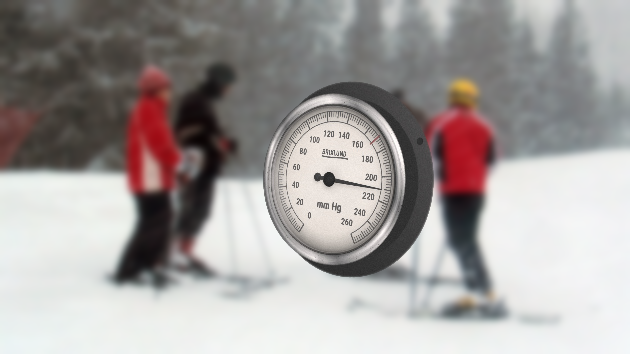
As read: 210mmHg
